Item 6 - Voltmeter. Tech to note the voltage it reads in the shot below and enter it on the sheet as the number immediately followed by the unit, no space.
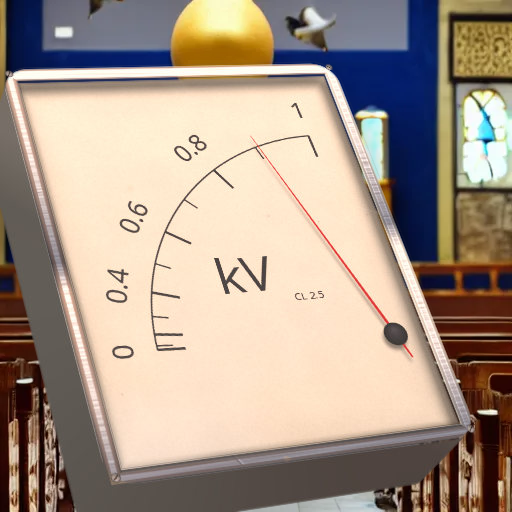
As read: 0.9kV
